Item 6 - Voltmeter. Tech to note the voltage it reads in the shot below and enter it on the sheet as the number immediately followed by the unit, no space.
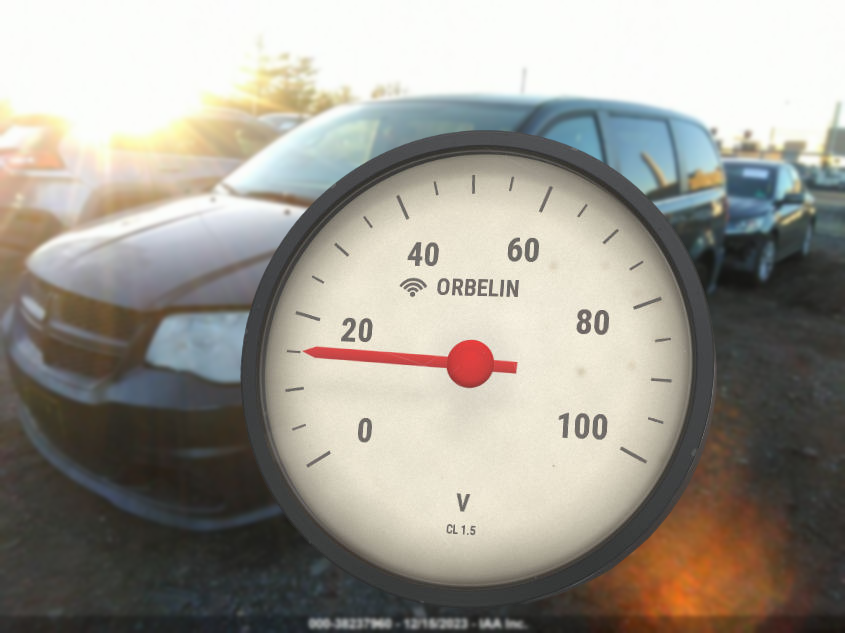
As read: 15V
